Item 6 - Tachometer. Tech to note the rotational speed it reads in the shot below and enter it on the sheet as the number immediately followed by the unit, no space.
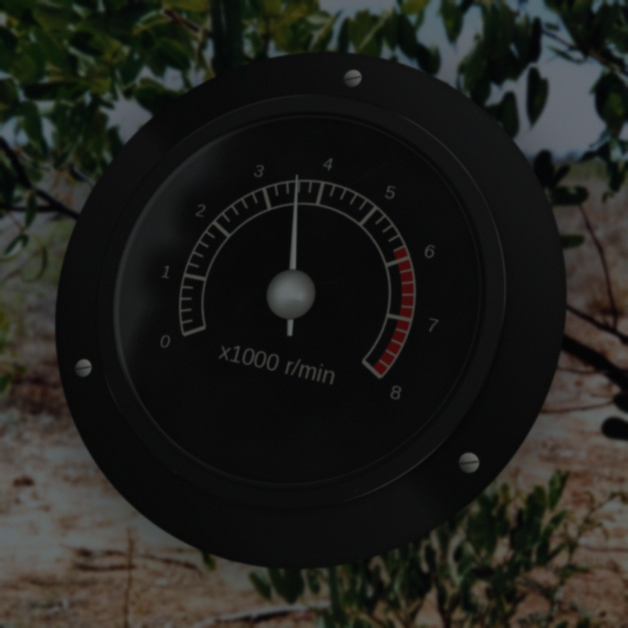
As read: 3600rpm
